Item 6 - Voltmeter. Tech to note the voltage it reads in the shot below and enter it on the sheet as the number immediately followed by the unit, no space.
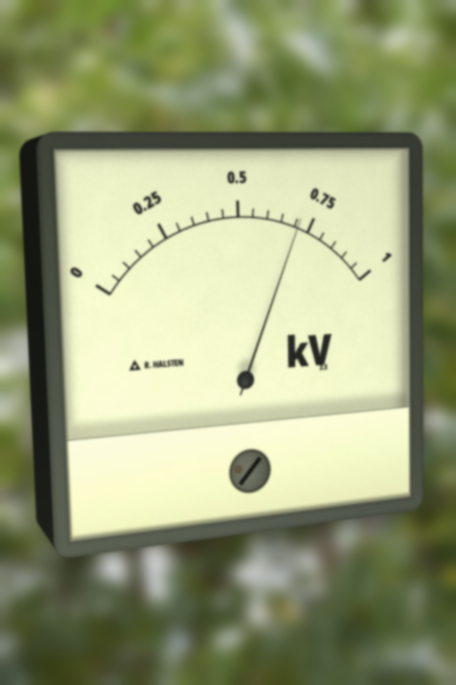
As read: 0.7kV
